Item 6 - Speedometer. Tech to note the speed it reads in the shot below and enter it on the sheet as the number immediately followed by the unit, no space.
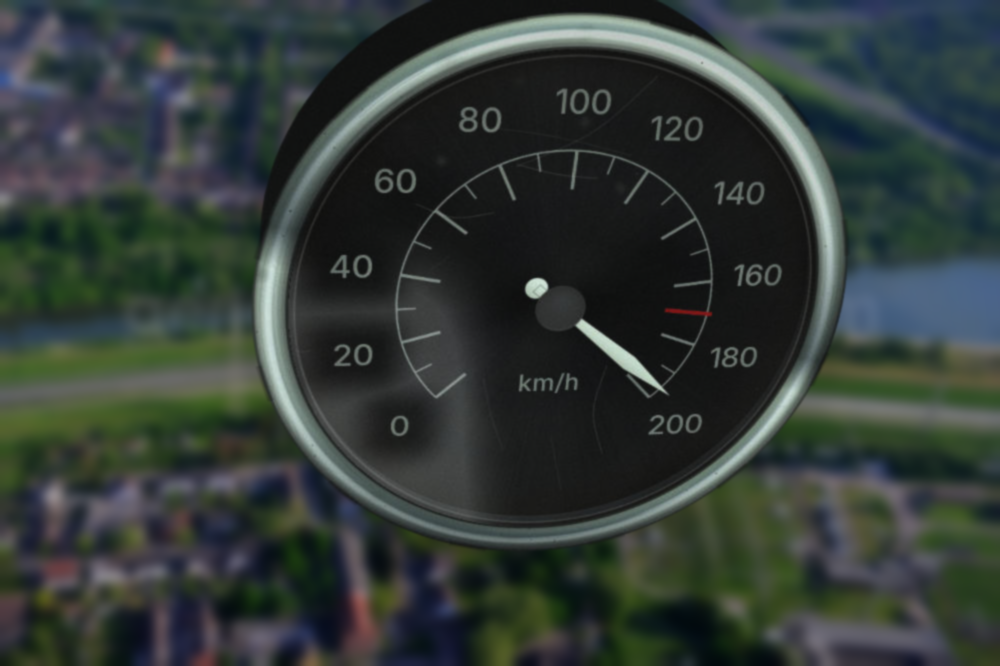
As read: 195km/h
